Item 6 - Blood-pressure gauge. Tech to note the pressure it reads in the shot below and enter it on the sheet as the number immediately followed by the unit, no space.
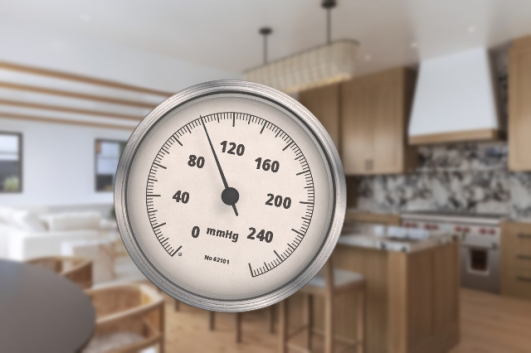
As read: 100mmHg
